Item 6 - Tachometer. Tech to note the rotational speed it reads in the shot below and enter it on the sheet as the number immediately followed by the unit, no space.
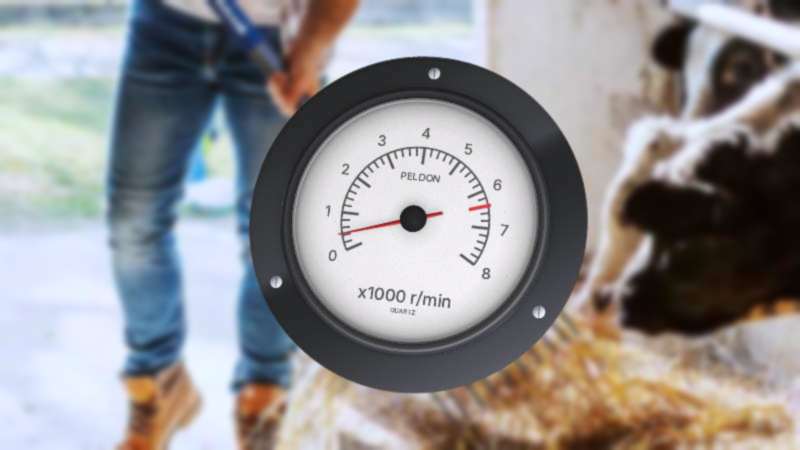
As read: 400rpm
